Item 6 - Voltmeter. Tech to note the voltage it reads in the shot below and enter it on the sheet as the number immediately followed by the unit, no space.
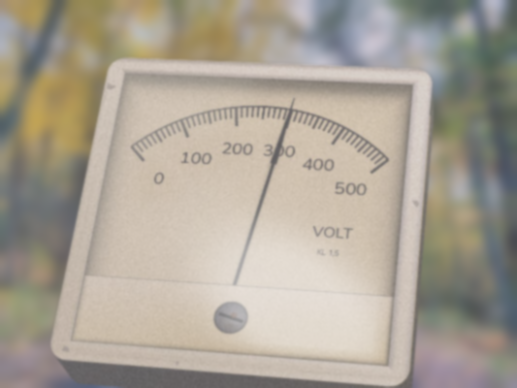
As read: 300V
